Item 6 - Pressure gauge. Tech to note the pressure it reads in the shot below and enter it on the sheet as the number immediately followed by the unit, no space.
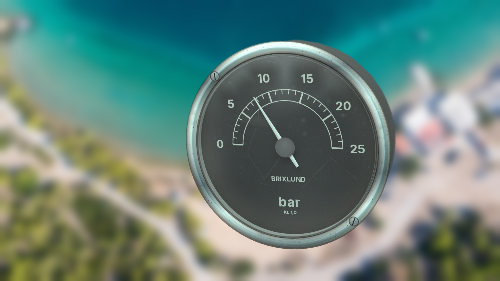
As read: 8bar
